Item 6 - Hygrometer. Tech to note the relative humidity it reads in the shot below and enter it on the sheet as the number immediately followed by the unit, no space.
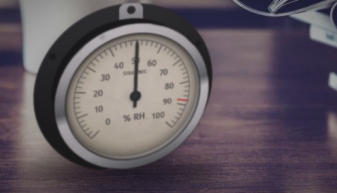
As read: 50%
